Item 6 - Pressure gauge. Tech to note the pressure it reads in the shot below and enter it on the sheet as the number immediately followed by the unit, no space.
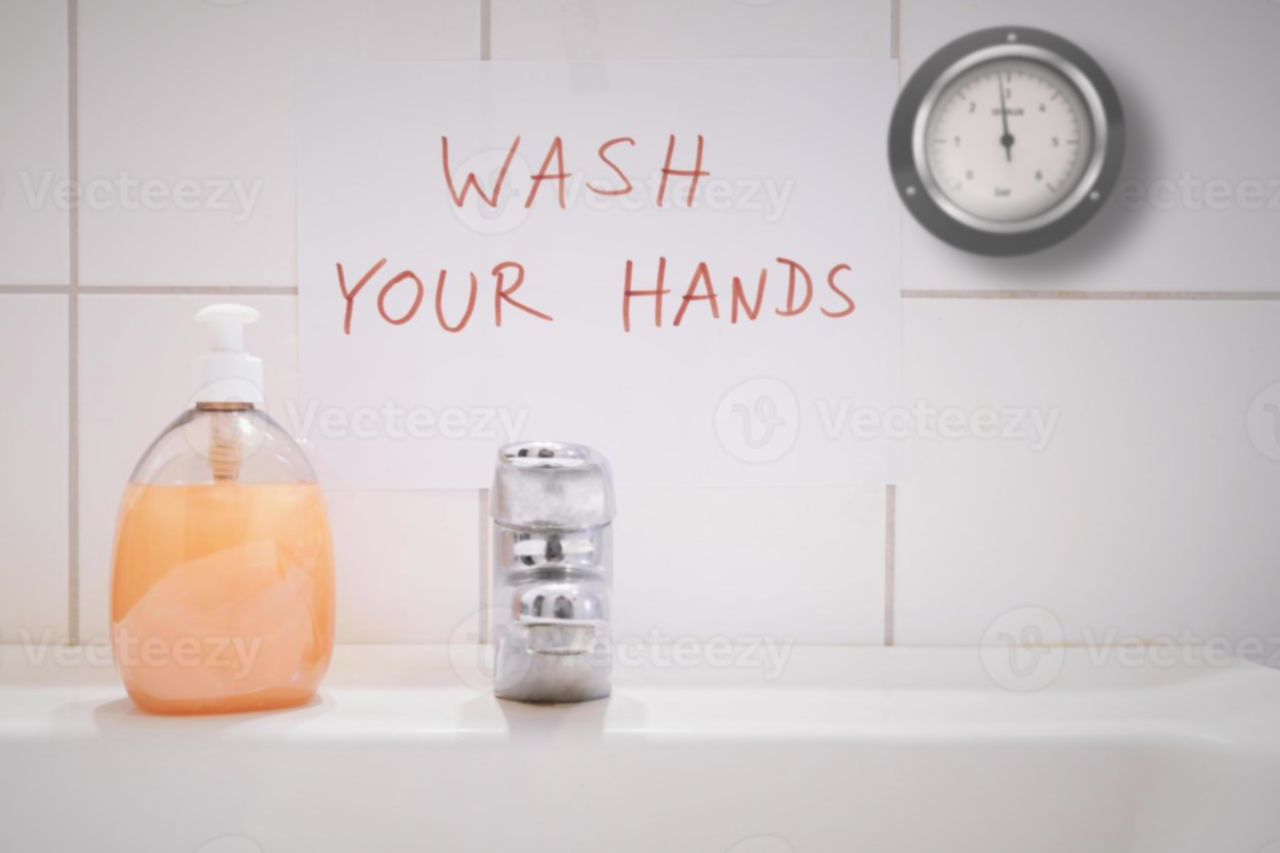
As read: 2.8bar
